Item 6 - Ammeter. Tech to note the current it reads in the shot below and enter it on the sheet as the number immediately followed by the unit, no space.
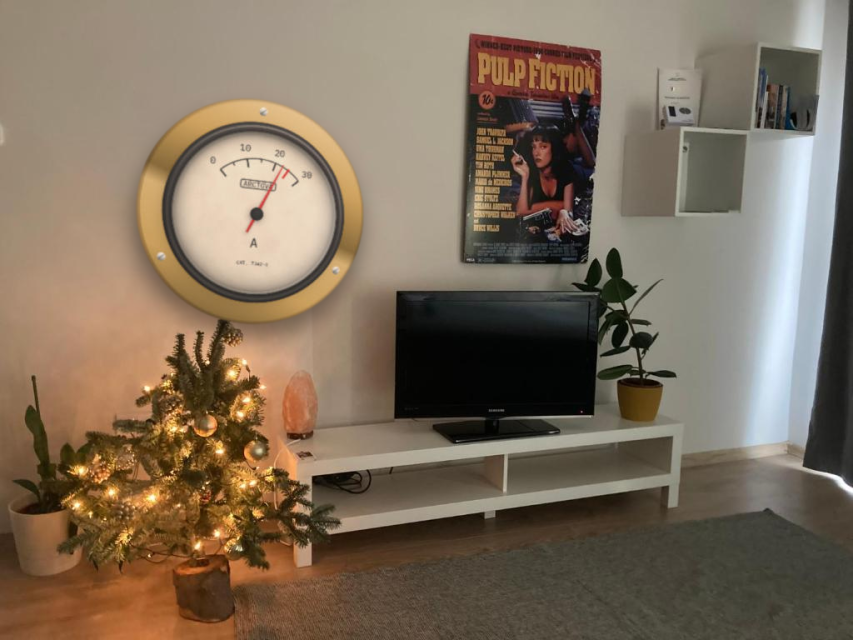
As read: 22.5A
